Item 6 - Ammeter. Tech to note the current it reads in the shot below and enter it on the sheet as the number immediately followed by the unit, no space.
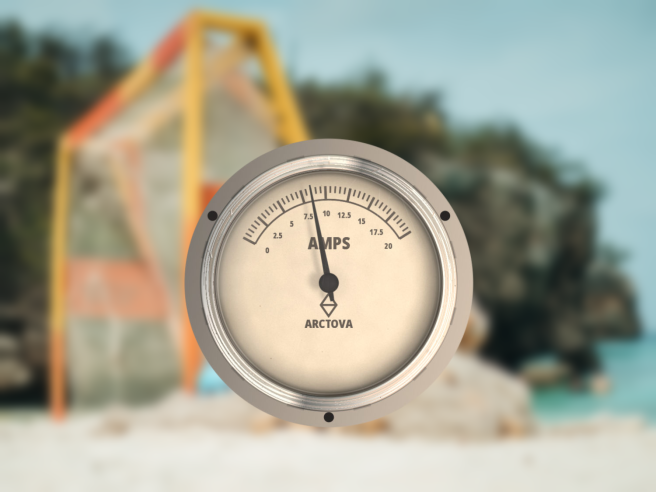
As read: 8.5A
